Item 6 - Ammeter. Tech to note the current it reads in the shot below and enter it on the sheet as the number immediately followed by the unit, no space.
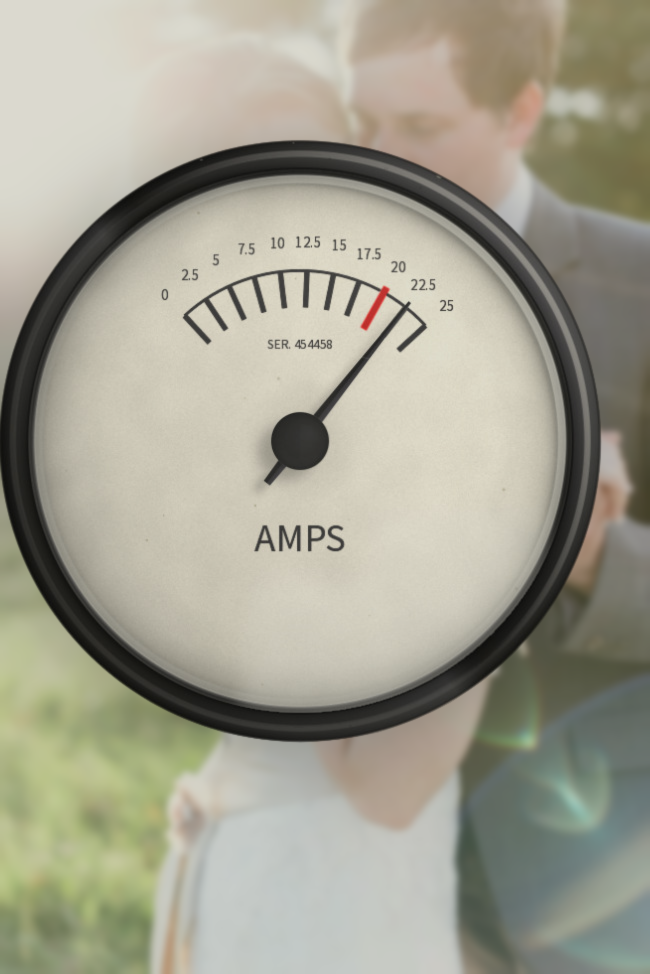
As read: 22.5A
